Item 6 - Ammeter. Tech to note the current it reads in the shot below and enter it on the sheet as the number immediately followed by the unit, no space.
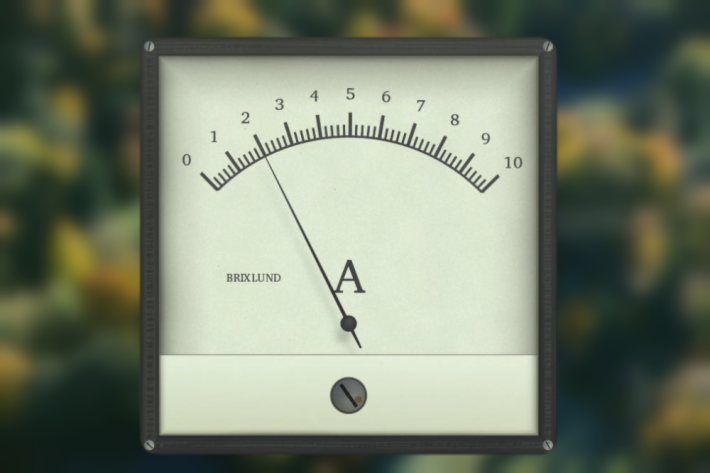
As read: 2A
